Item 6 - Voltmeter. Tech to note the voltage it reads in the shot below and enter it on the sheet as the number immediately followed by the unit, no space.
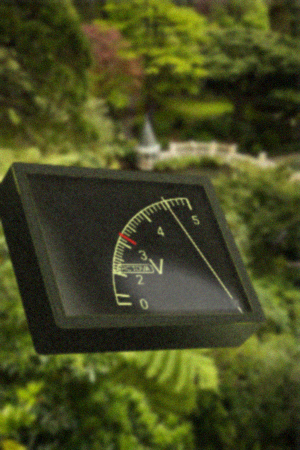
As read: 4.5V
